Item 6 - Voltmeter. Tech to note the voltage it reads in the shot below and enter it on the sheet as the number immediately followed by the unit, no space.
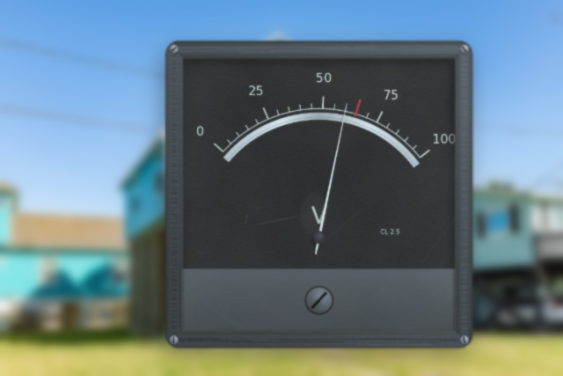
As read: 60V
